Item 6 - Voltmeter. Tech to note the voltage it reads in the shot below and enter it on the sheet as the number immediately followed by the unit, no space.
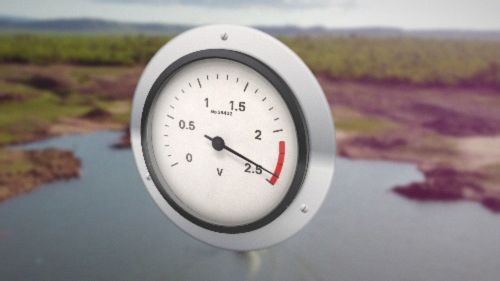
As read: 2.4V
